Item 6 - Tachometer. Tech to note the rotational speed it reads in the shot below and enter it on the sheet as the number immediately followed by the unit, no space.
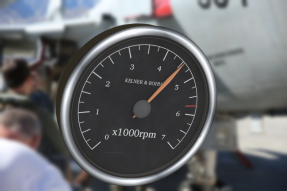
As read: 4500rpm
